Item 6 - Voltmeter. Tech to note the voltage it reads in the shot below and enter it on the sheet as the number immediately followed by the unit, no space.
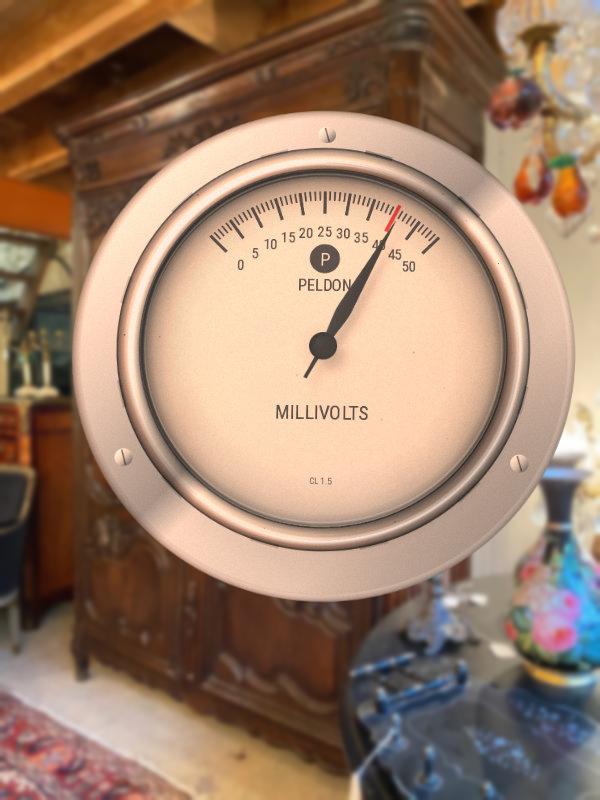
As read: 41mV
